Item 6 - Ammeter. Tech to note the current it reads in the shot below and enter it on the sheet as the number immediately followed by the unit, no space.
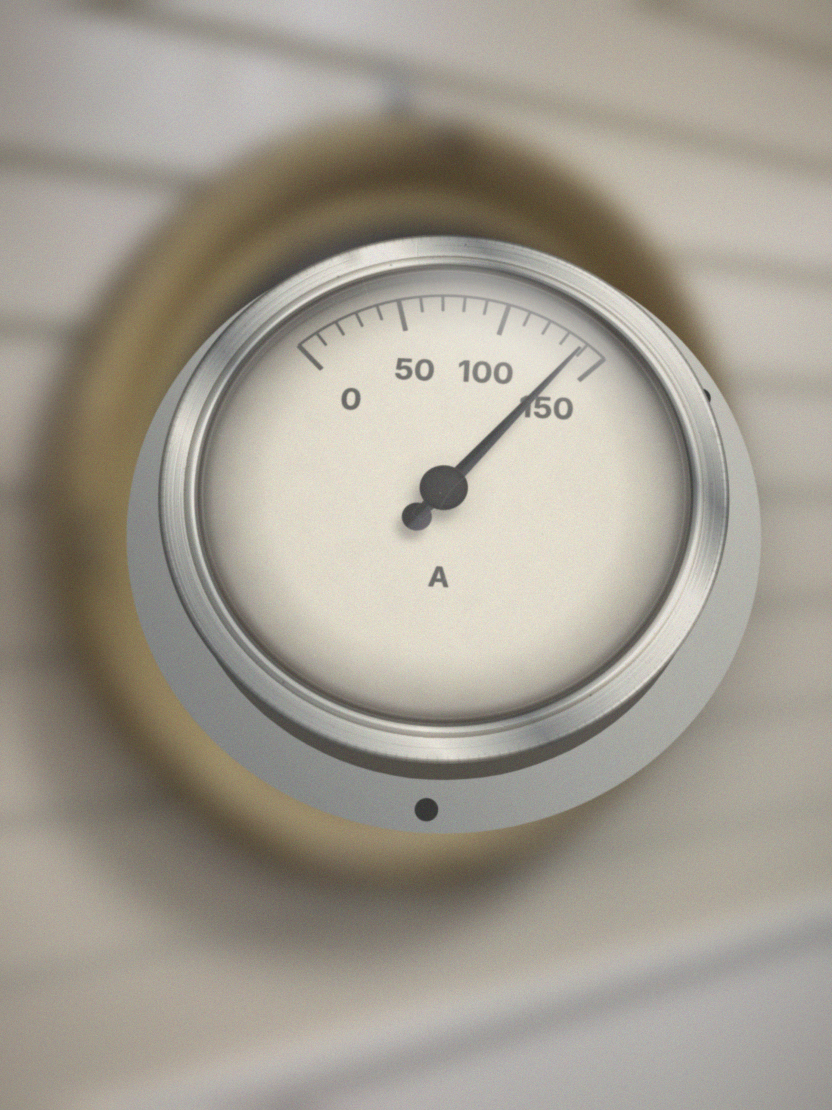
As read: 140A
